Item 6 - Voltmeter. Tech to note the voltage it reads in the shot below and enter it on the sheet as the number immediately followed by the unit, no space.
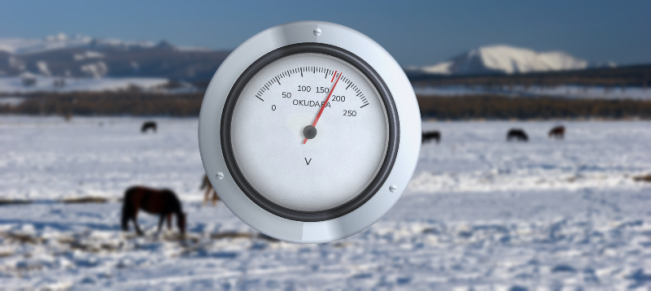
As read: 175V
